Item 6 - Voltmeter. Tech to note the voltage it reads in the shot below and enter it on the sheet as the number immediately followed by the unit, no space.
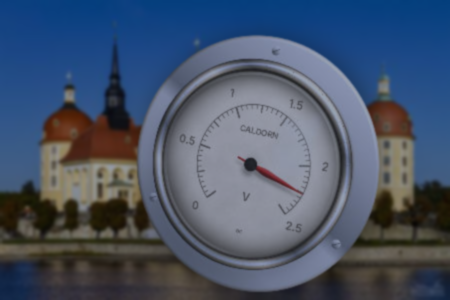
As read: 2.25V
